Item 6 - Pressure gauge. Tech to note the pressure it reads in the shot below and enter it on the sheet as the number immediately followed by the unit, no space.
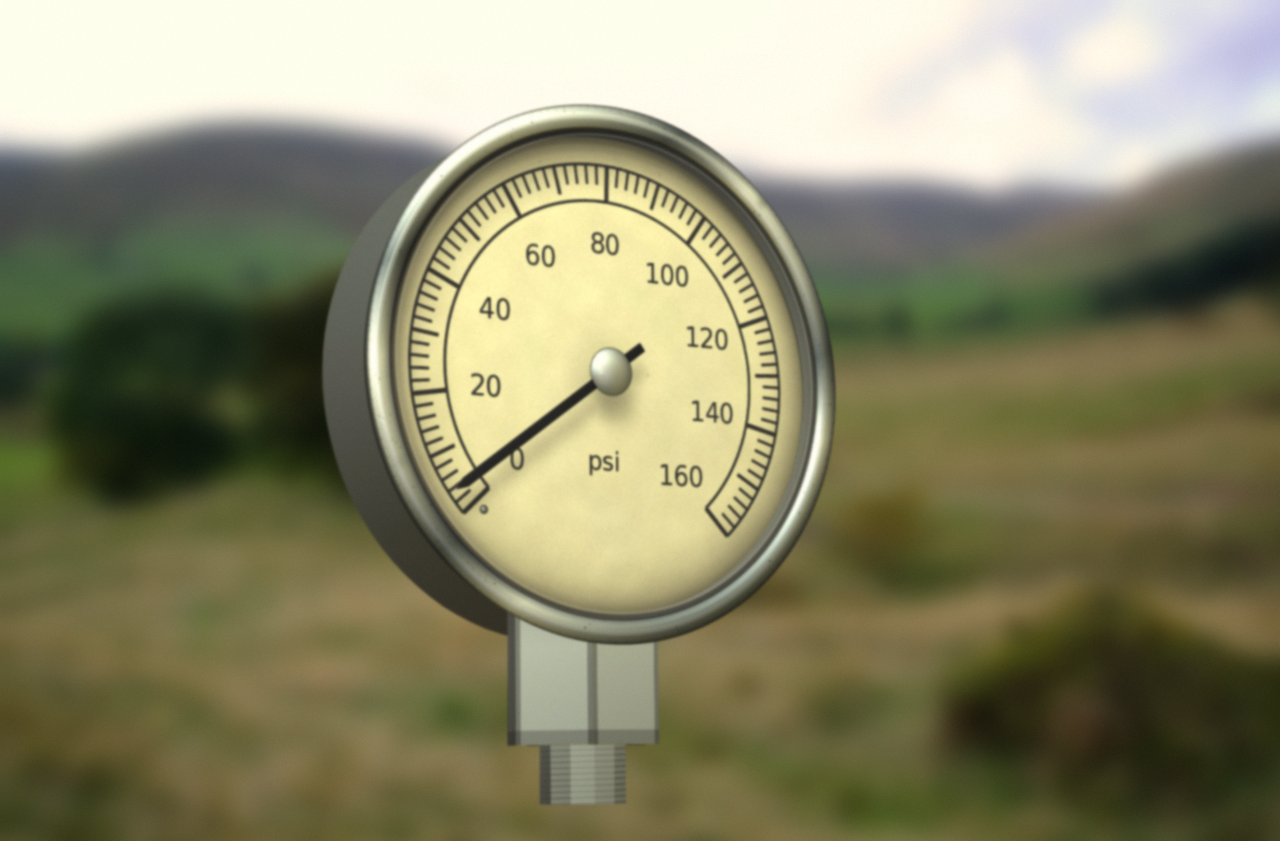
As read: 4psi
